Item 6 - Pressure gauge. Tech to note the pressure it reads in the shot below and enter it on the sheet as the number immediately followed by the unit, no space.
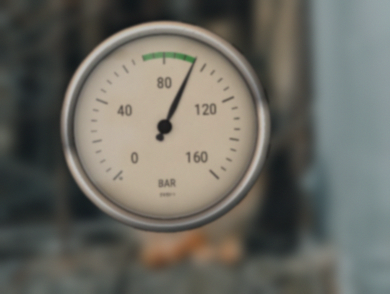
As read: 95bar
